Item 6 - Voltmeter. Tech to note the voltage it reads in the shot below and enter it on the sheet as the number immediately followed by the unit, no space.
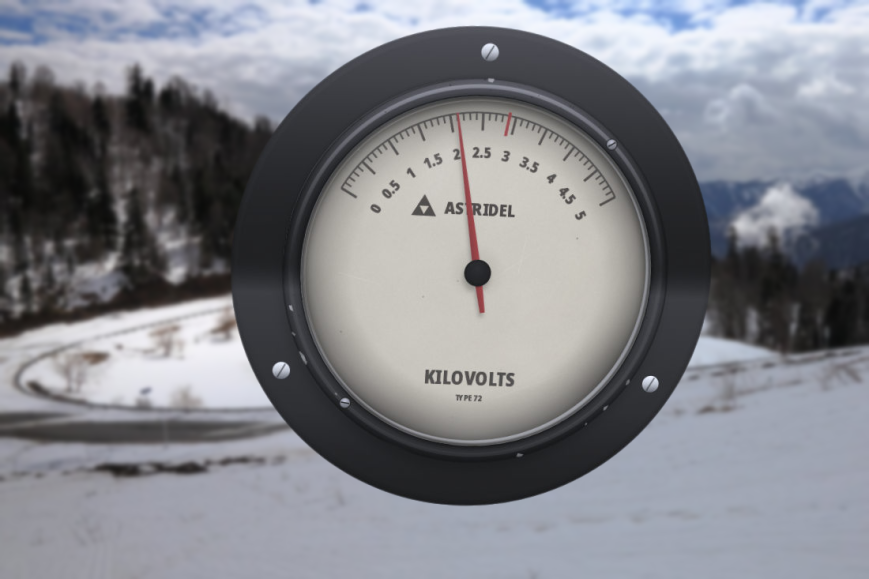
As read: 2.1kV
